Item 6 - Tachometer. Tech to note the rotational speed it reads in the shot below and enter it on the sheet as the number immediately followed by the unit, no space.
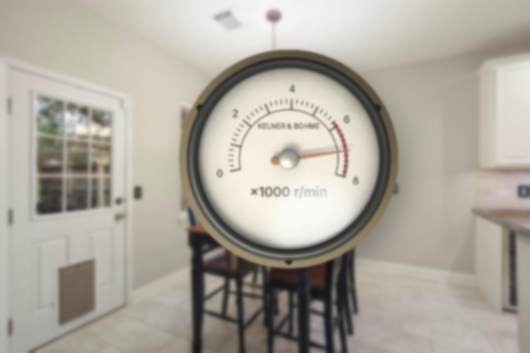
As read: 7000rpm
